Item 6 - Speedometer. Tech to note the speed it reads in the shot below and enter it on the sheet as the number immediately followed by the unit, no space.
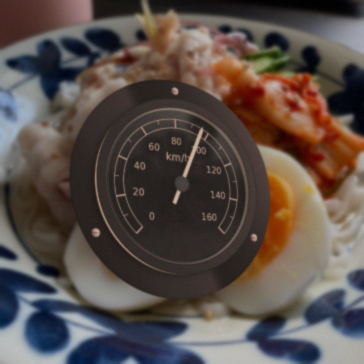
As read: 95km/h
